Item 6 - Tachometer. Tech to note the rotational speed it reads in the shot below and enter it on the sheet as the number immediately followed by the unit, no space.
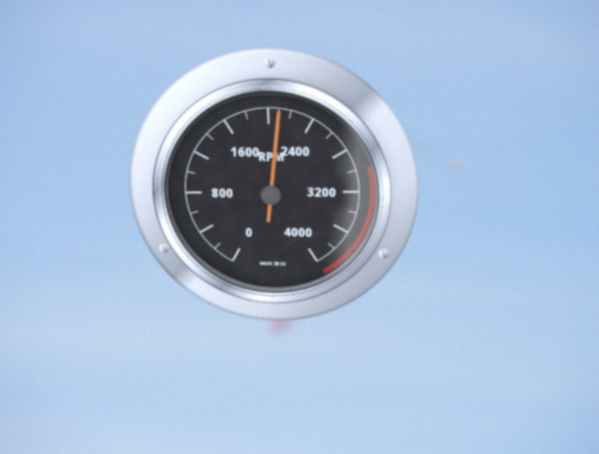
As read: 2100rpm
